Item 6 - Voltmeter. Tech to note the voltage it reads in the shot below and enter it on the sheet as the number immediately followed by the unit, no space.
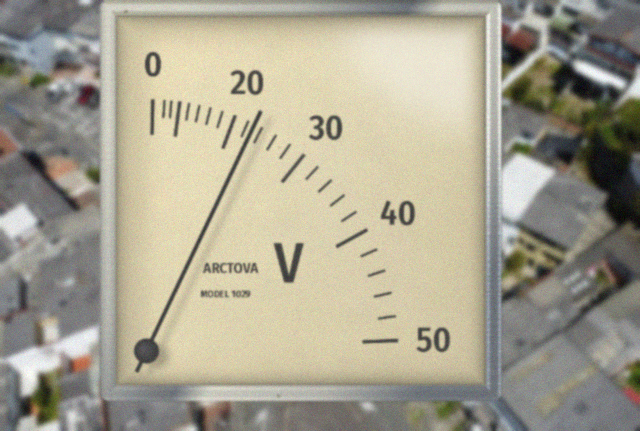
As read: 23V
